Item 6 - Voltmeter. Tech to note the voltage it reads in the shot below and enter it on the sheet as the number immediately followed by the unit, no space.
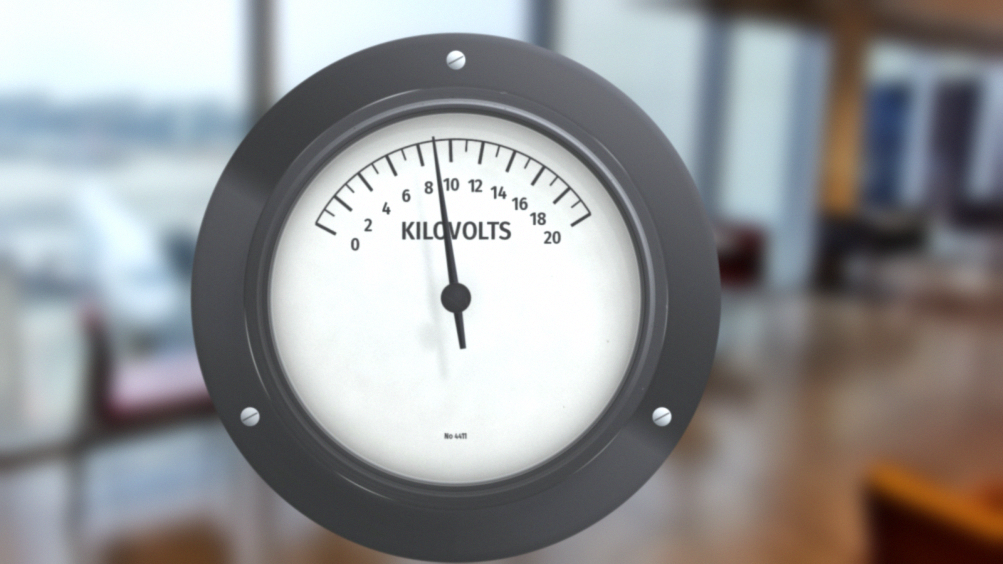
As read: 9kV
